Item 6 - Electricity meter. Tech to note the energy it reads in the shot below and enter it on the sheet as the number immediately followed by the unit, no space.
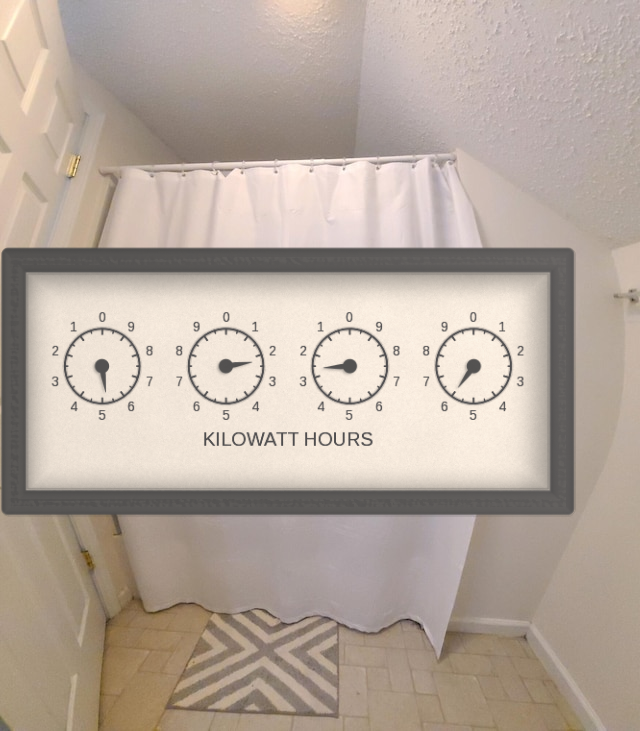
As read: 5226kWh
